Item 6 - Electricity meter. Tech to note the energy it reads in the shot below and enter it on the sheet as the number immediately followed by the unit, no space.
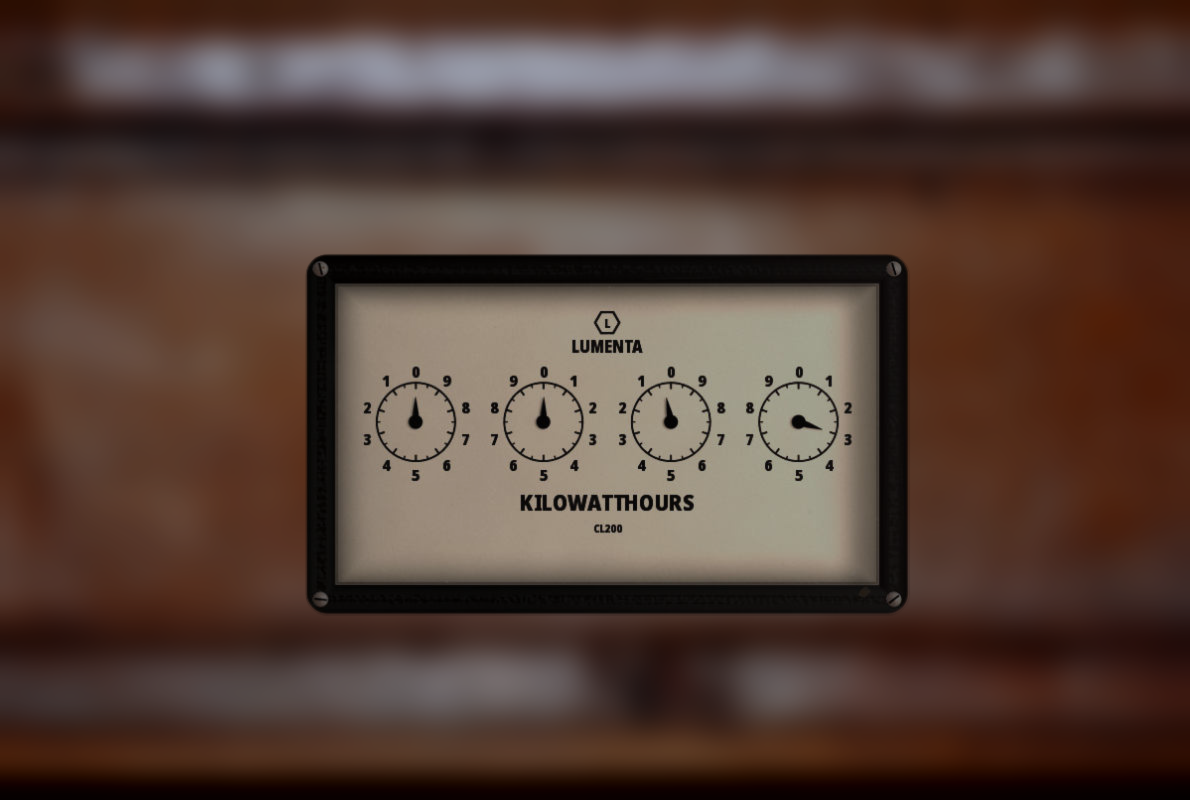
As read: 3kWh
